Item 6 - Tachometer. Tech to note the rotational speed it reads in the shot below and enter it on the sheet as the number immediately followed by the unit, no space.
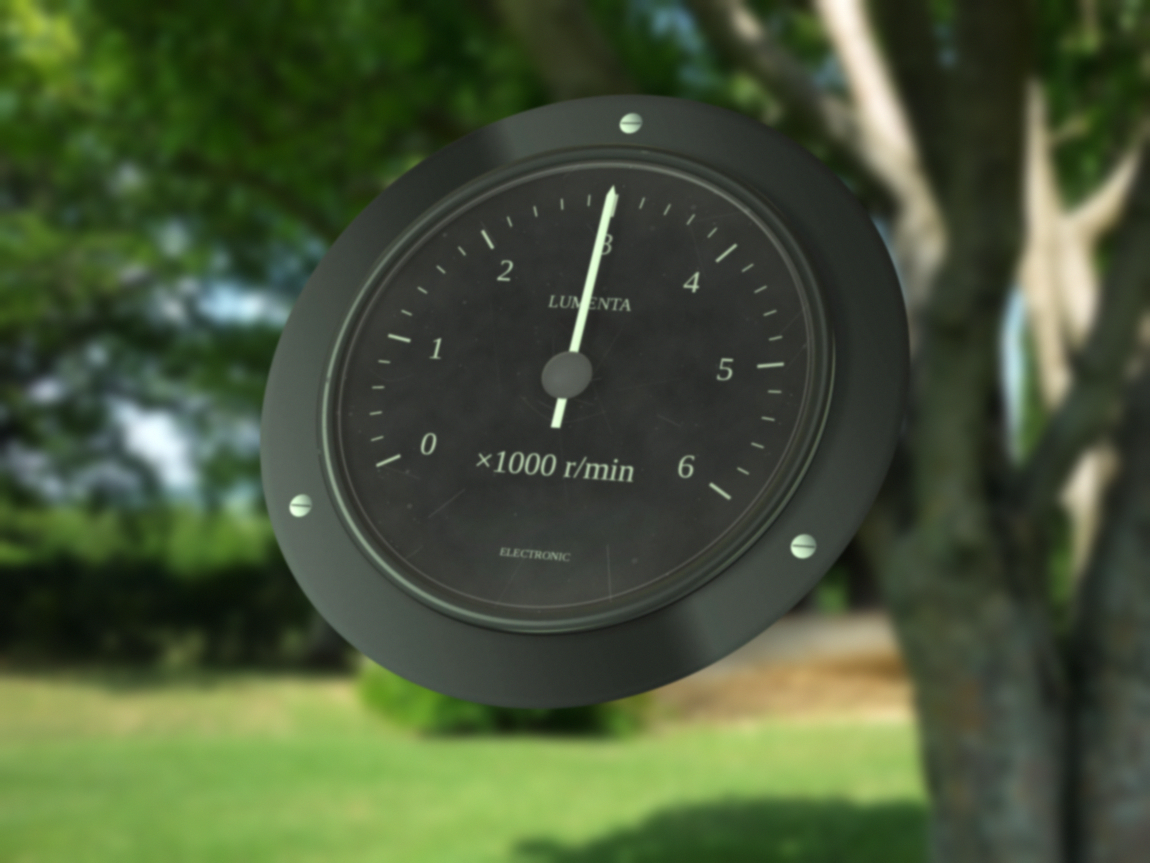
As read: 3000rpm
